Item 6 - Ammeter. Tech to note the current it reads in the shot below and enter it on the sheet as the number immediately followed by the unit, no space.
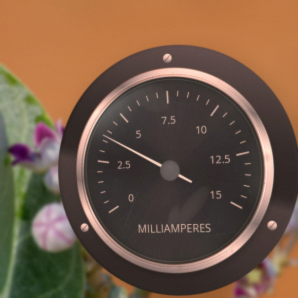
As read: 3.75mA
